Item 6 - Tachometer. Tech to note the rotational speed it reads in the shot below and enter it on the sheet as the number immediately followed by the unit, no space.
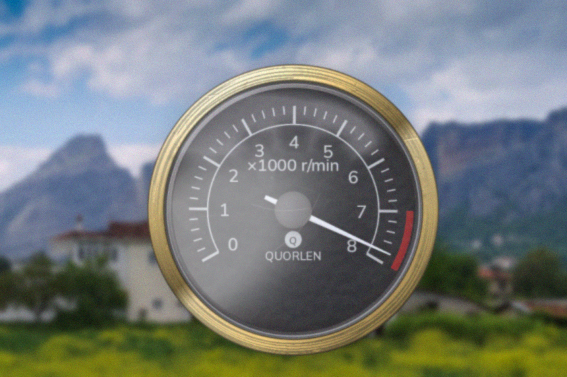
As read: 7800rpm
